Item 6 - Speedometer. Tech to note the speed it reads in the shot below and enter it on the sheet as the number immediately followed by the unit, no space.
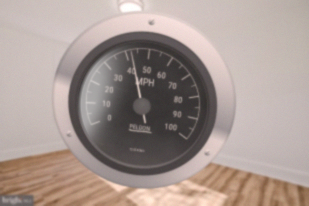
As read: 42.5mph
